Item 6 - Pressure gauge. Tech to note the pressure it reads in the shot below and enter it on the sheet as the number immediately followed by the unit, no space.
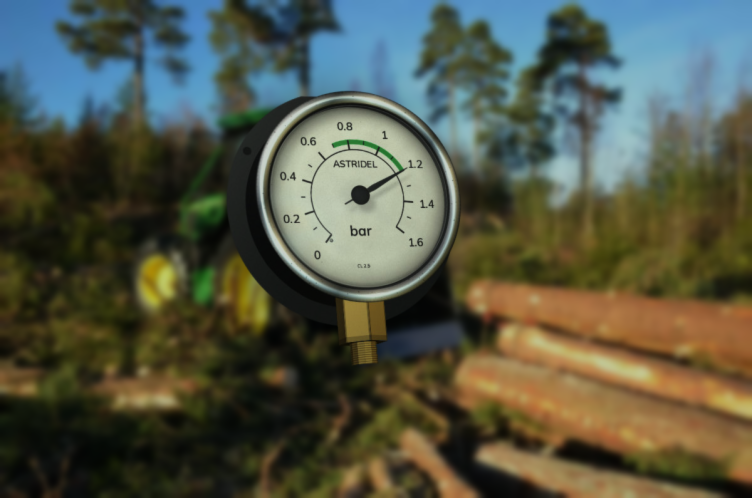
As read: 1.2bar
